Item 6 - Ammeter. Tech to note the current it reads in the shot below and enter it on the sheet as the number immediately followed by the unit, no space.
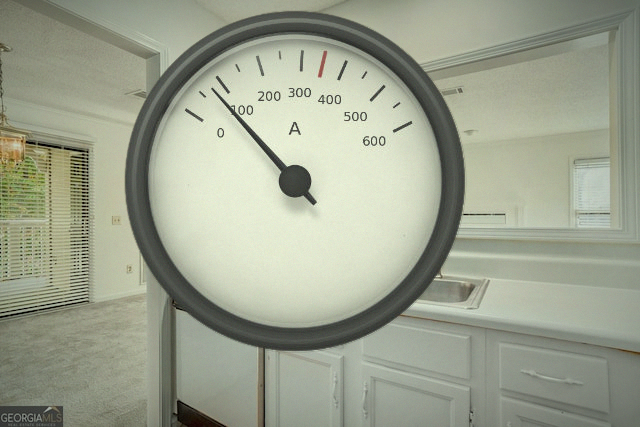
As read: 75A
